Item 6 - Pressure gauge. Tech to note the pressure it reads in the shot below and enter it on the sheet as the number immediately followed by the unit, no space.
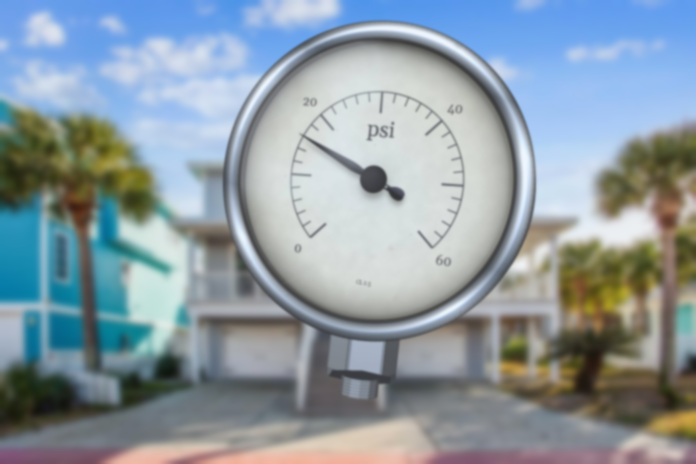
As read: 16psi
